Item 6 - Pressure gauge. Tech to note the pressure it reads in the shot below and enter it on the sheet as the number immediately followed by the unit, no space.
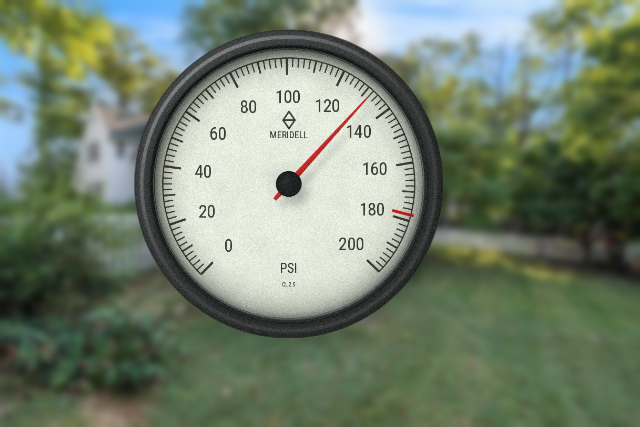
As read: 132psi
